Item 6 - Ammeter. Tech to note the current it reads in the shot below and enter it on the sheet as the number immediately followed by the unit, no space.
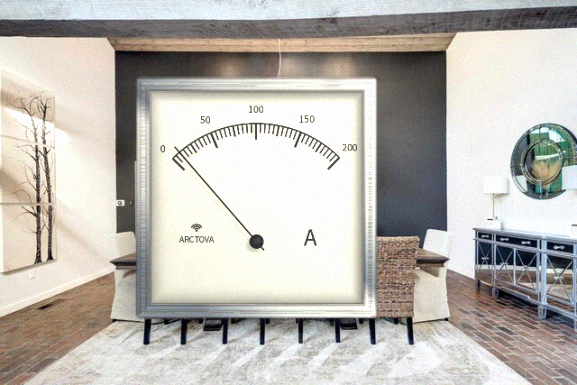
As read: 10A
